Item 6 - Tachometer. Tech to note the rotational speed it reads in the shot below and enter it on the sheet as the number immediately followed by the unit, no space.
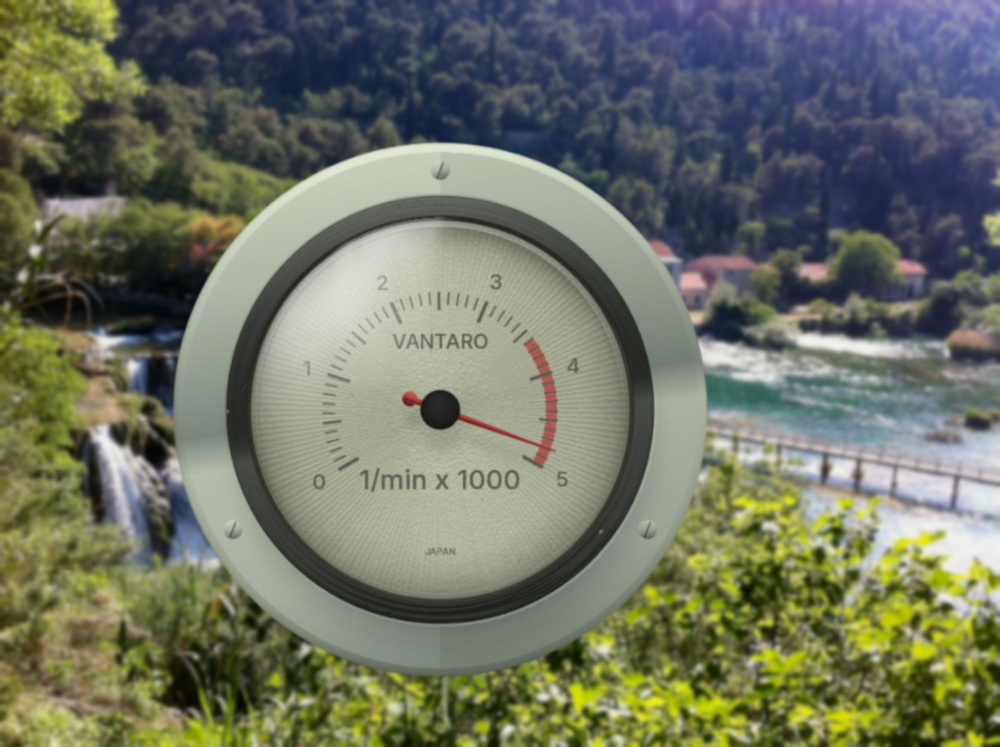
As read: 4800rpm
